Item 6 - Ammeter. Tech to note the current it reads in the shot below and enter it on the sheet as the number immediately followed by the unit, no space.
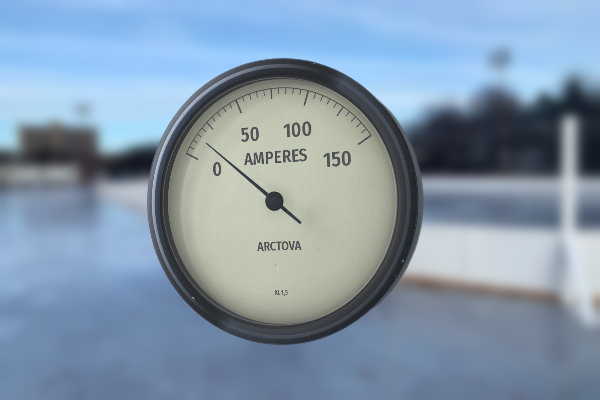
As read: 15A
